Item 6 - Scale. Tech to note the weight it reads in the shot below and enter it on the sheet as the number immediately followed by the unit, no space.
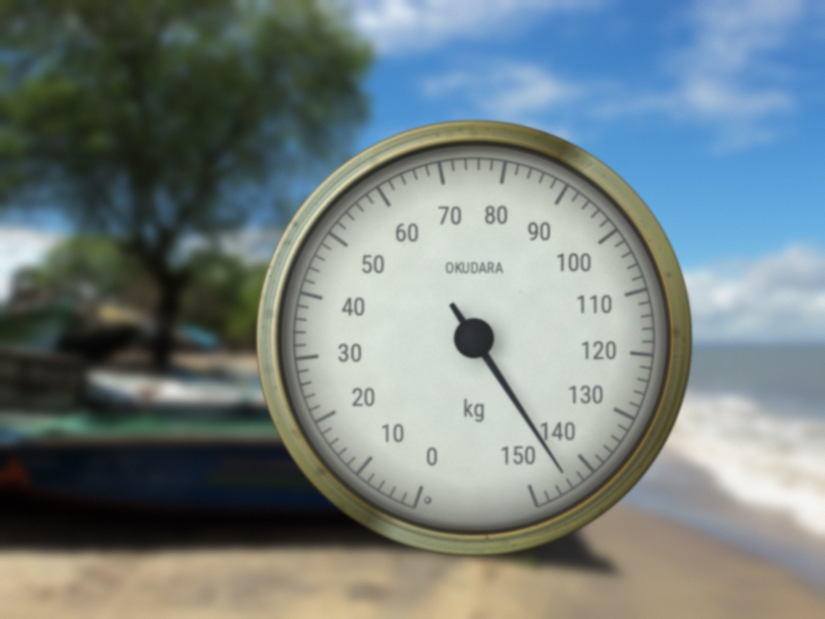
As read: 144kg
